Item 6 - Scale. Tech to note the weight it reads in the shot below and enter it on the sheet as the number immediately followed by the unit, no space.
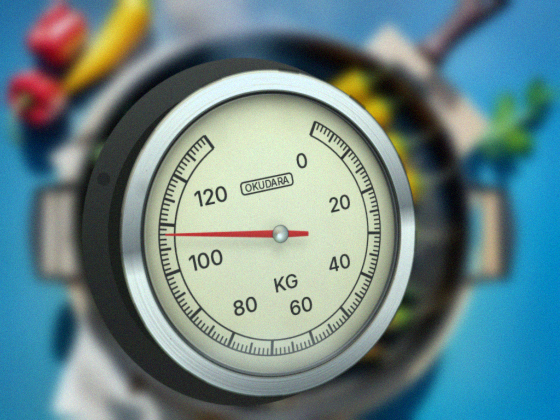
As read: 108kg
